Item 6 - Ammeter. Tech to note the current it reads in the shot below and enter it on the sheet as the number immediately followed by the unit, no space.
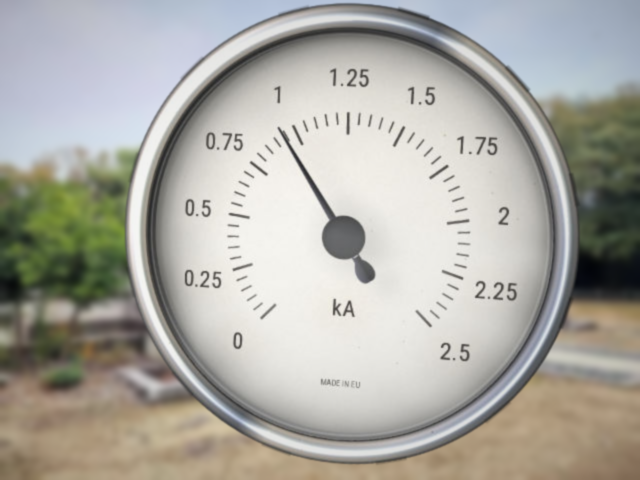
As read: 0.95kA
